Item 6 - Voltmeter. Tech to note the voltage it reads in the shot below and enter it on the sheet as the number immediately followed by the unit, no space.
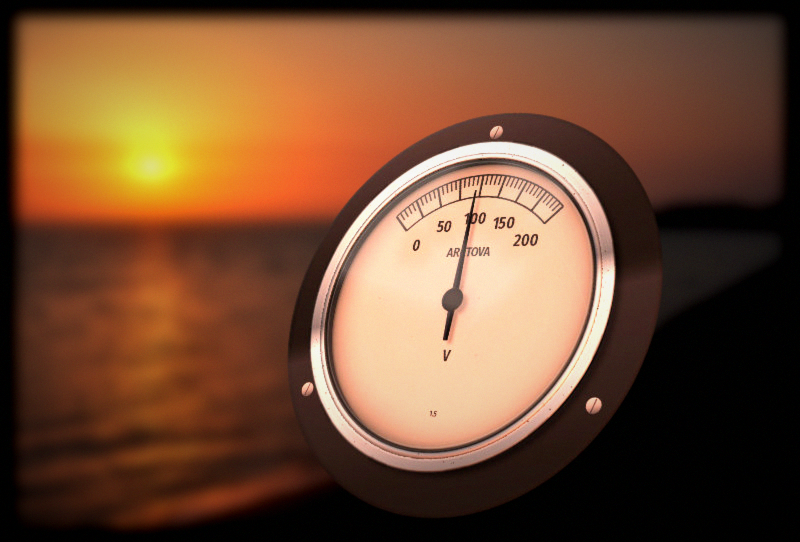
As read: 100V
